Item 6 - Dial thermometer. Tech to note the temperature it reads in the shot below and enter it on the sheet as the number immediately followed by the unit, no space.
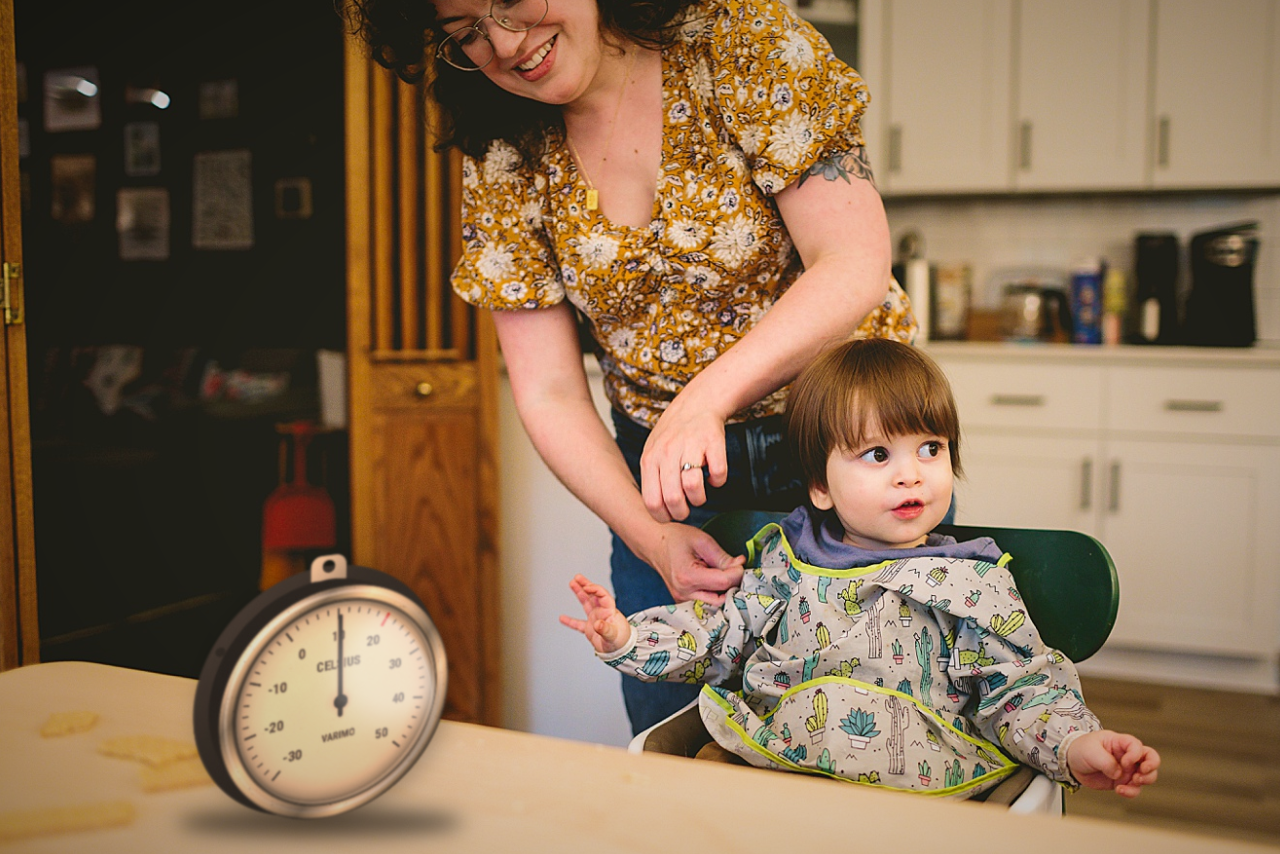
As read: 10°C
